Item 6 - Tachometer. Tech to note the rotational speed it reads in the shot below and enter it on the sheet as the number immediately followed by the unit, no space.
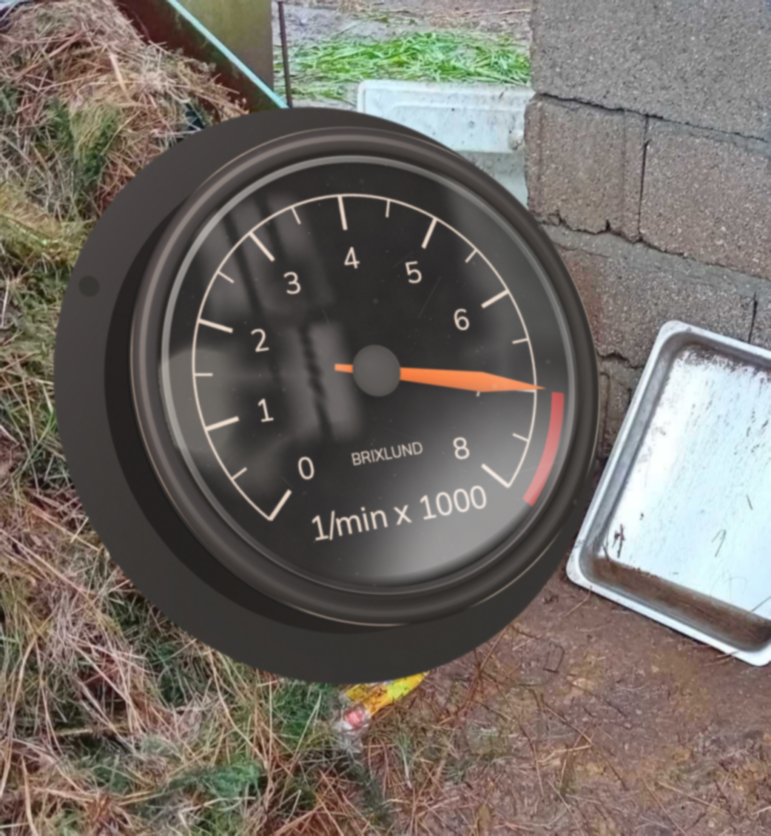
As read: 7000rpm
